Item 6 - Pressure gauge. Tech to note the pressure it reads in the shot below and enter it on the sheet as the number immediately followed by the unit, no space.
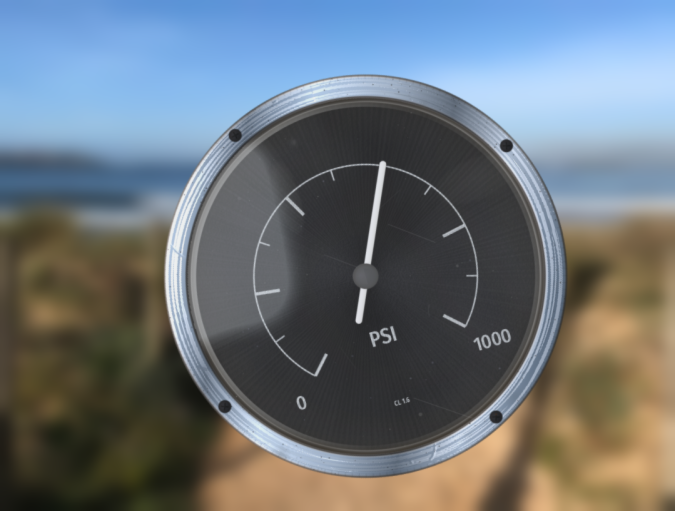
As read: 600psi
